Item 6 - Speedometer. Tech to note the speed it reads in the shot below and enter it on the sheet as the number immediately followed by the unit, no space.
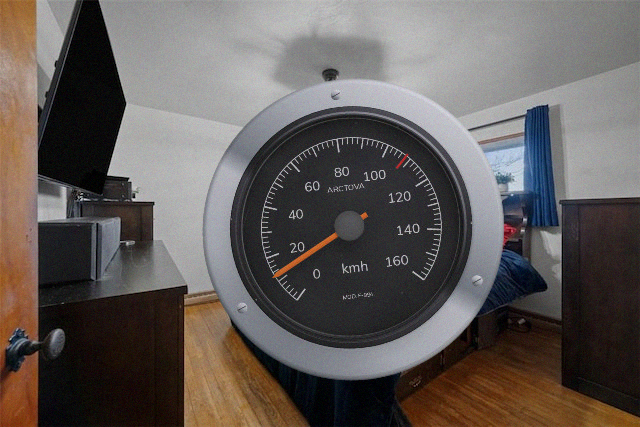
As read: 12km/h
